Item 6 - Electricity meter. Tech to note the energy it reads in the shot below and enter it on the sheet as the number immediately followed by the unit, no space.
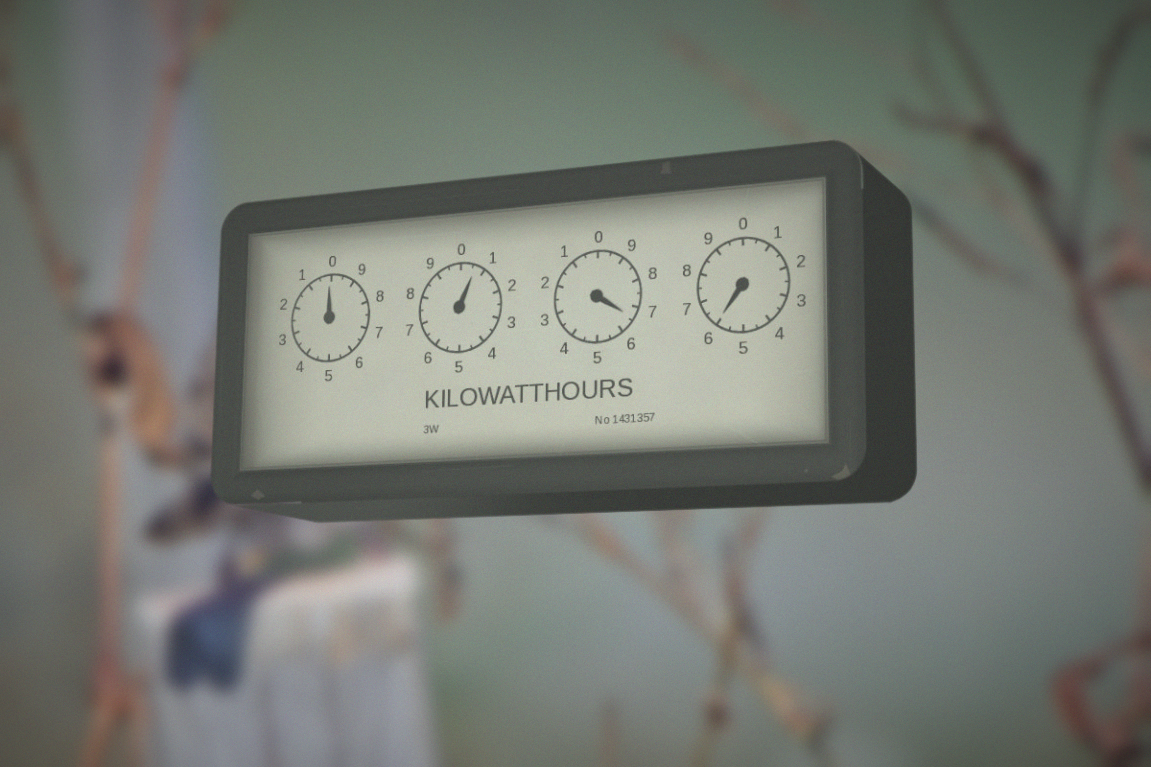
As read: 66kWh
